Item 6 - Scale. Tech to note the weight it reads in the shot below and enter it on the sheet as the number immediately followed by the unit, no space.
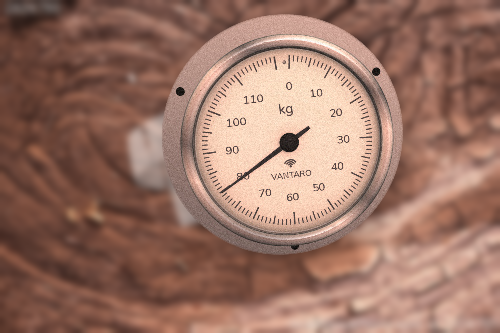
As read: 80kg
